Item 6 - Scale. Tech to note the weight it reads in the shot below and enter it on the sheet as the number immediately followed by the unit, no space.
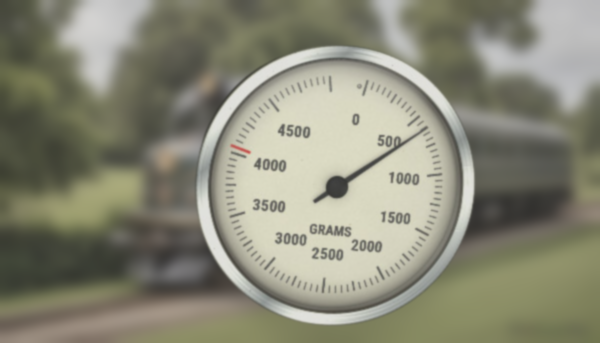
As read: 600g
